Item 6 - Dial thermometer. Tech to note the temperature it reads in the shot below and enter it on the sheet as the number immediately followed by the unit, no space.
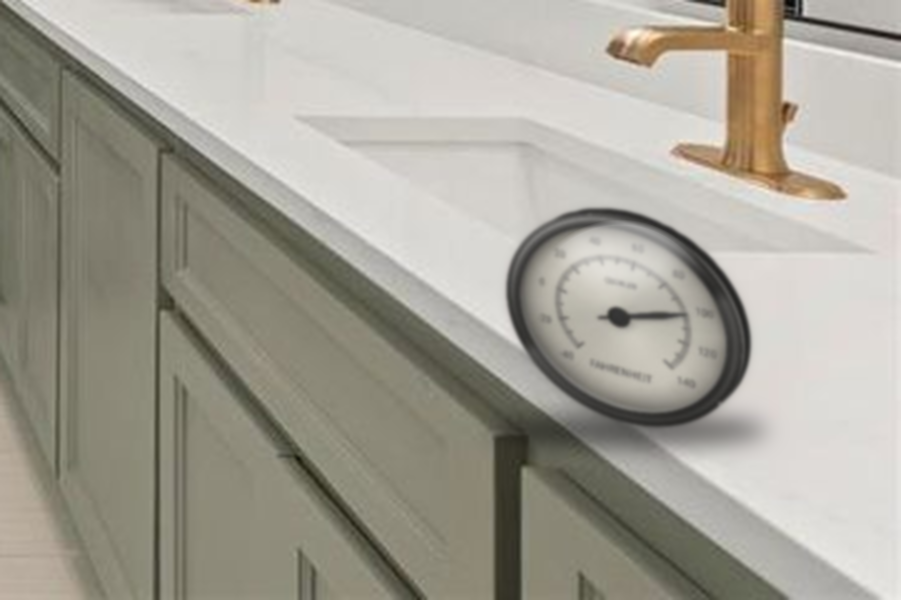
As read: 100°F
